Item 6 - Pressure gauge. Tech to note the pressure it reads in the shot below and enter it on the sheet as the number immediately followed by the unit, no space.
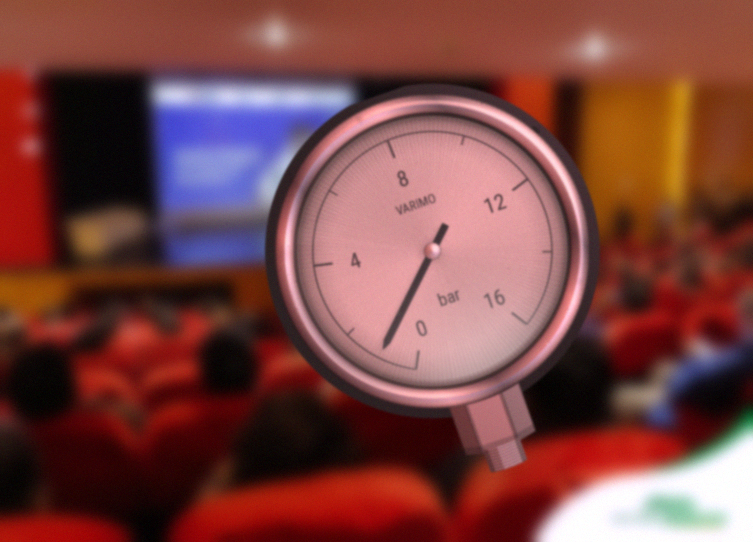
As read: 1bar
